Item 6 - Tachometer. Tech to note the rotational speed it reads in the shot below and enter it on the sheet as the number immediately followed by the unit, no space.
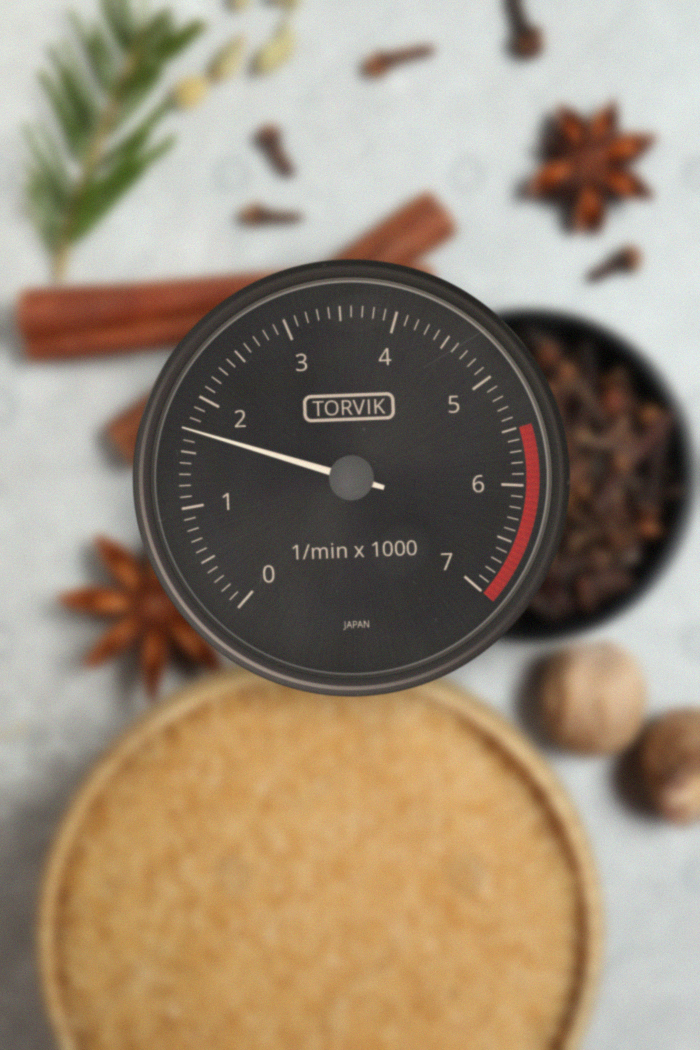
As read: 1700rpm
